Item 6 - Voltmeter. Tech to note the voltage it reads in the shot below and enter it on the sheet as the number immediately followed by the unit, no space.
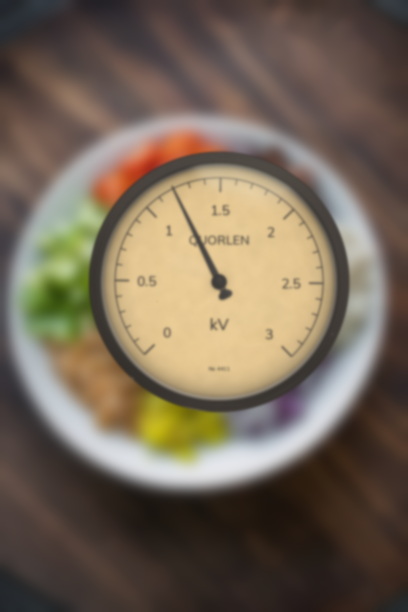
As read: 1.2kV
